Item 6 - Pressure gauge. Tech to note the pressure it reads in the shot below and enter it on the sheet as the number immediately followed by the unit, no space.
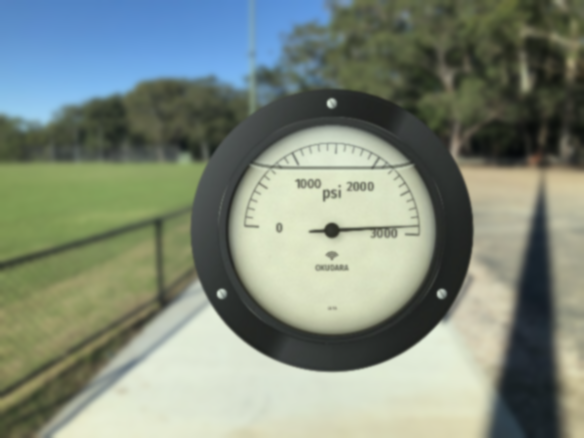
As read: 2900psi
